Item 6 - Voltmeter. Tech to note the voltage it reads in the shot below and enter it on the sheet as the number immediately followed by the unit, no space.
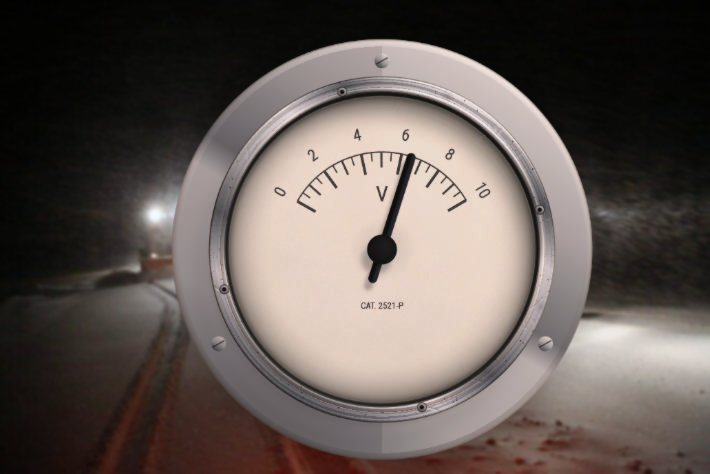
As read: 6.5V
